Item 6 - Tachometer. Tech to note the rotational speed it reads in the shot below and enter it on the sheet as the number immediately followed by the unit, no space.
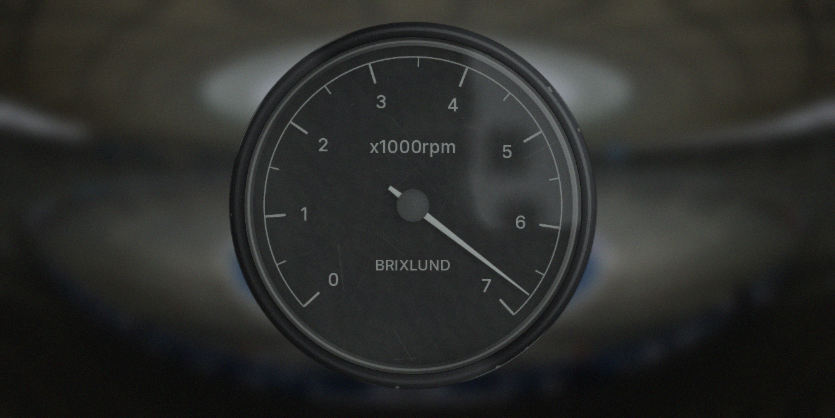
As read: 6750rpm
